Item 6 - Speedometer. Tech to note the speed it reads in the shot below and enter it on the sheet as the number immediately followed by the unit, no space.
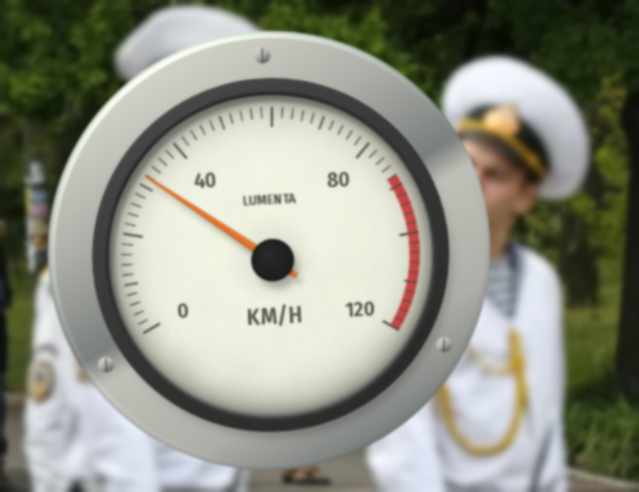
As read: 32km/h
